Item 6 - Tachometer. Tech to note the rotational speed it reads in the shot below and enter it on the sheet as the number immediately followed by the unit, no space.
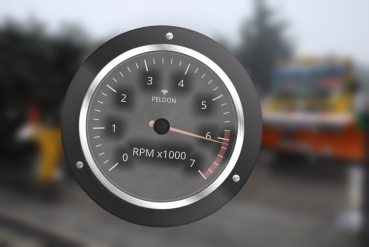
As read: 6100rpm
